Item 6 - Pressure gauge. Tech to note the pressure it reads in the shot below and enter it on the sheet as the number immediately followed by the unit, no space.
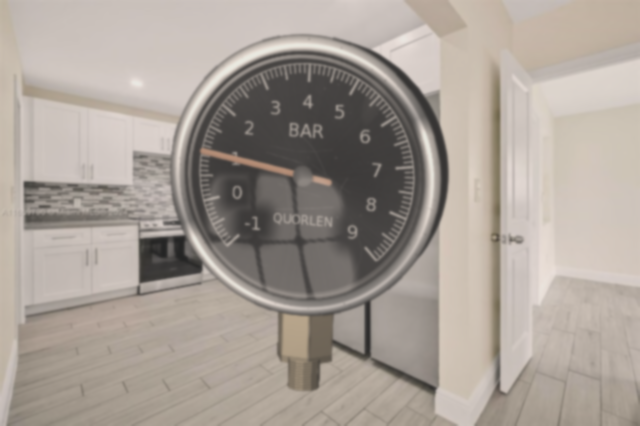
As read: 1bar
